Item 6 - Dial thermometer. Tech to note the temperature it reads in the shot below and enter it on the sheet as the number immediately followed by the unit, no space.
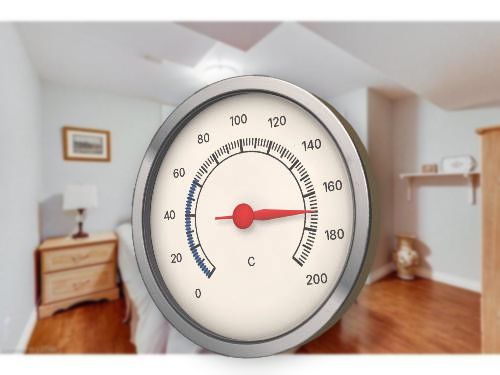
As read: 170°C
